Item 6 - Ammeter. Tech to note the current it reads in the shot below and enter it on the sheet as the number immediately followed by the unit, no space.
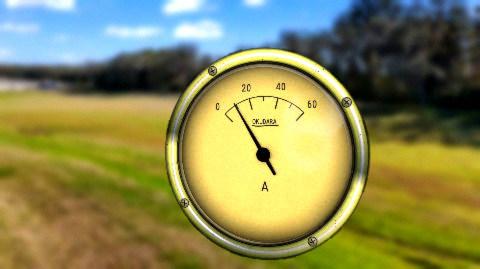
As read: 10A
